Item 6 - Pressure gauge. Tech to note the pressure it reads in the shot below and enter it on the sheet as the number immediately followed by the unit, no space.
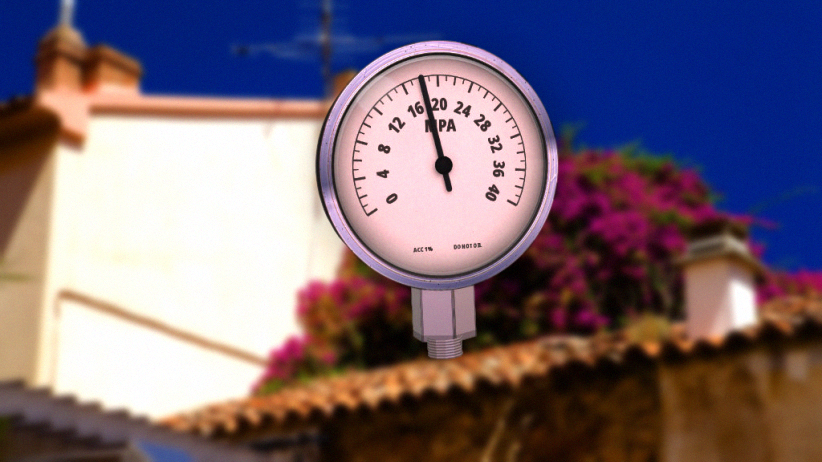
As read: 18MPa
